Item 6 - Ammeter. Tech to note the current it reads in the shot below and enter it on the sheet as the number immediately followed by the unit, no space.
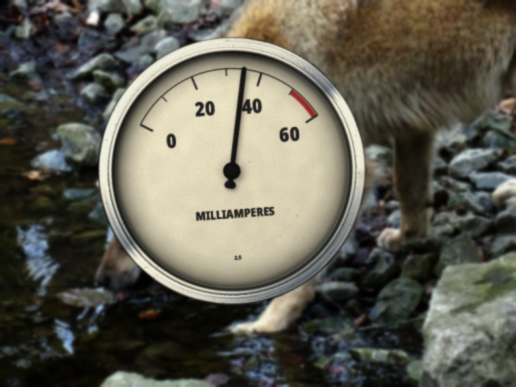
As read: 35mA
